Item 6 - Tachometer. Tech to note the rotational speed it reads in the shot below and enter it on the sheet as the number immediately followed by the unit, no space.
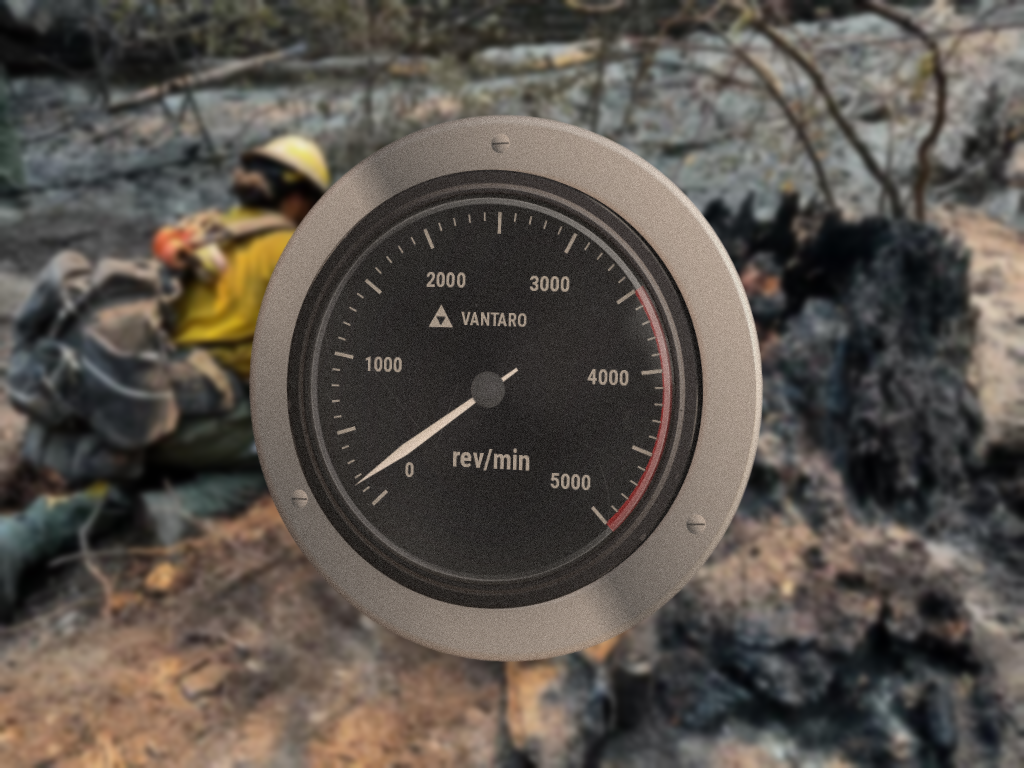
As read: 150rpm
